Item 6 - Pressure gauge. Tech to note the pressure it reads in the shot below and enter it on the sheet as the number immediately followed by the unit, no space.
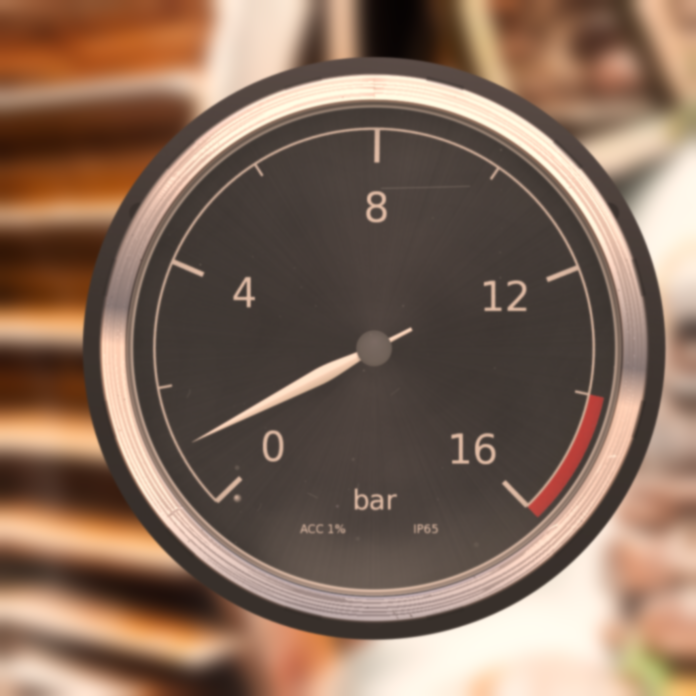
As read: 1bar
